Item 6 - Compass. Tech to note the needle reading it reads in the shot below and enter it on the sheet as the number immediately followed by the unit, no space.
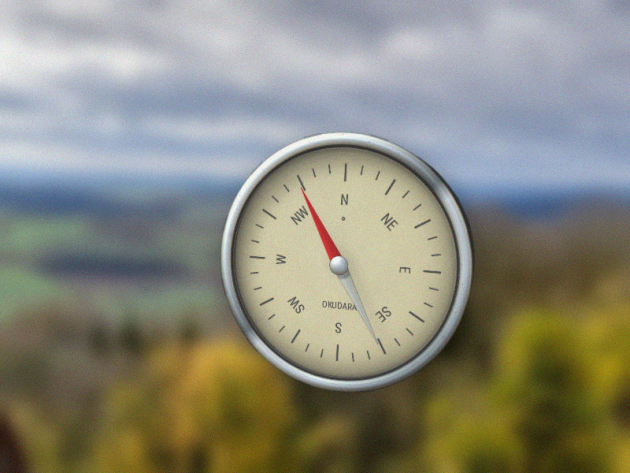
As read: 330°
